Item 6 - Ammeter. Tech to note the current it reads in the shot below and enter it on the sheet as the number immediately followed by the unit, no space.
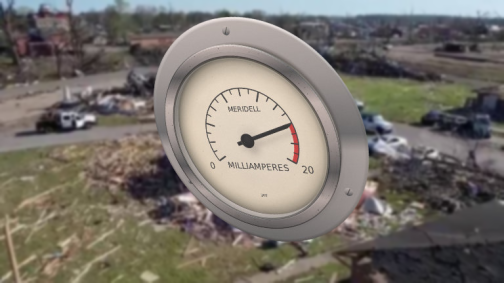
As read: 16mA
